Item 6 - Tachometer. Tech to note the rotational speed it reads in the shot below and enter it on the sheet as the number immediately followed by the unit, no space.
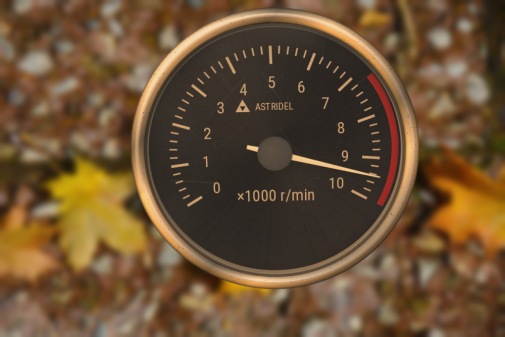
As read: 9400rpm
